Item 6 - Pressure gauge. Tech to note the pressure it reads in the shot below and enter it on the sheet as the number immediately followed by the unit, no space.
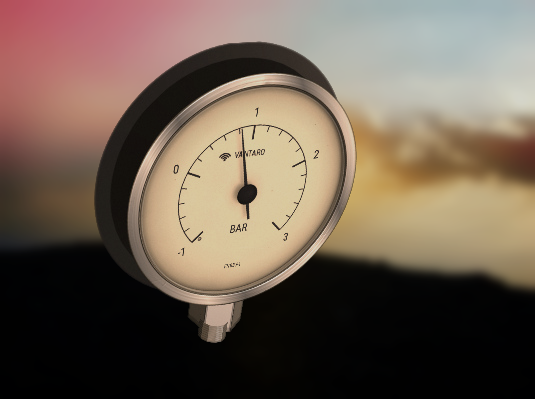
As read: 0.8bar
